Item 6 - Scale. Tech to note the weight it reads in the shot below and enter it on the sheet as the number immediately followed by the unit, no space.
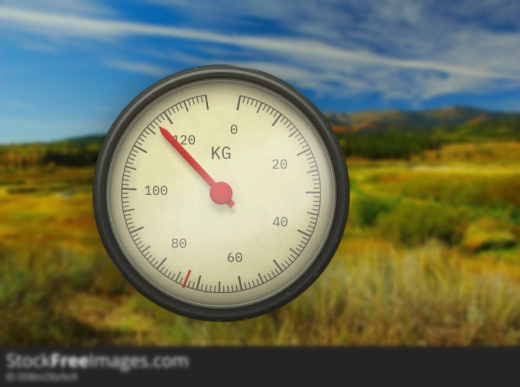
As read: 117kg
